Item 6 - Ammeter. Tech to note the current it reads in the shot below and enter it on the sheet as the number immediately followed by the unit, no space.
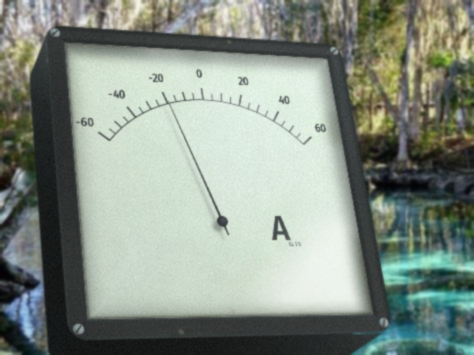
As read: -20A
